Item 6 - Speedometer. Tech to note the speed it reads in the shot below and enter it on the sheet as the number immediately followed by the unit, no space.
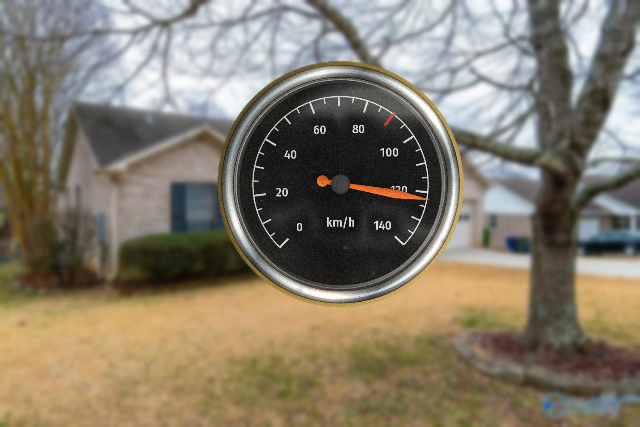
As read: 122.5km/h
